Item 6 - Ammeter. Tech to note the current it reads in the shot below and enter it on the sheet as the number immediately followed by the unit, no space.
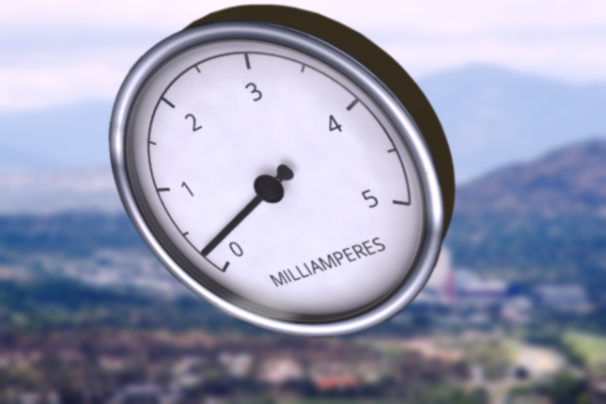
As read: 0.25mA
